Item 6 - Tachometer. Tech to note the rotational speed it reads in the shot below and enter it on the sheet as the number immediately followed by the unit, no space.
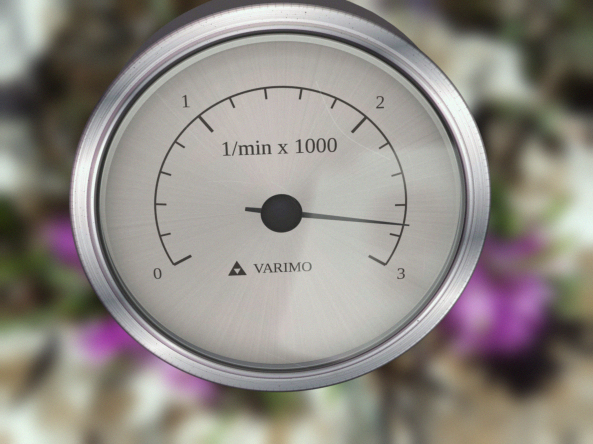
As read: 2700rpm
